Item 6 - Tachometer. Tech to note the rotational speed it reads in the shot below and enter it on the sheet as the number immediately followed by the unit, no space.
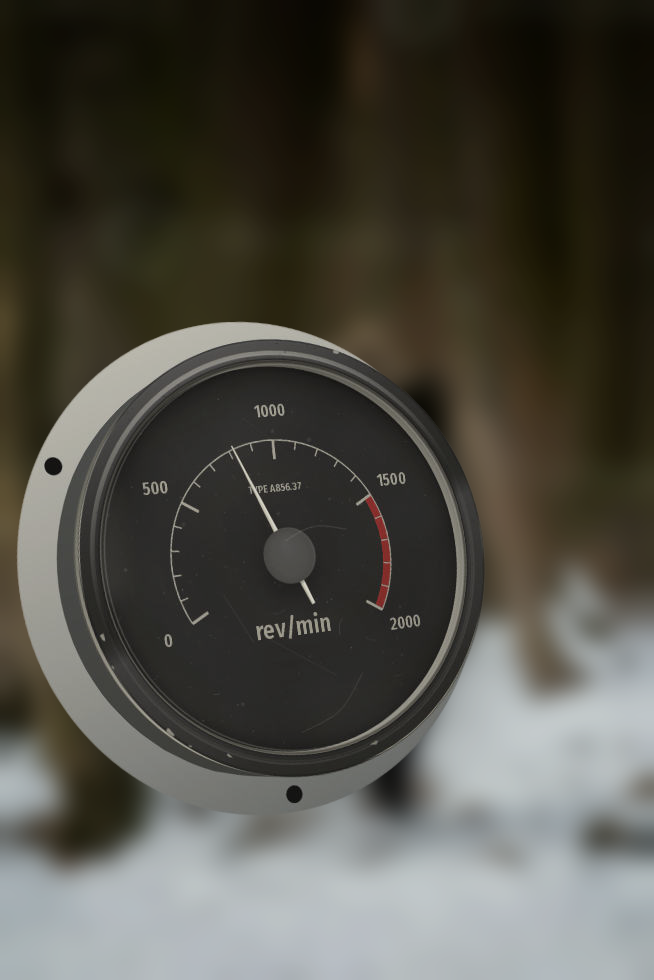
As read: 800rpm
